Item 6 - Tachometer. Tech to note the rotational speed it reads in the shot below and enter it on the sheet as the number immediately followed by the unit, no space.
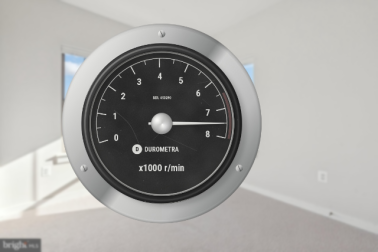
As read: 7500rpm
